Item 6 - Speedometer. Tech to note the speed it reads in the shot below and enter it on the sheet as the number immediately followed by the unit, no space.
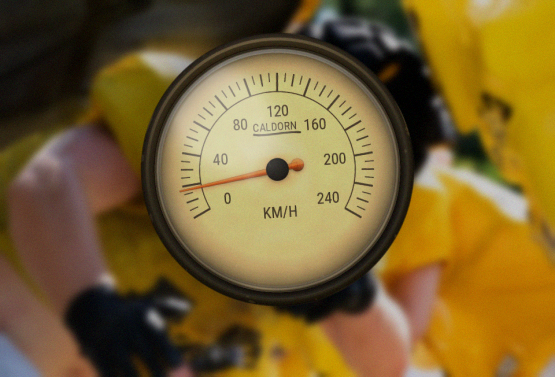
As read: 17.5km/h
